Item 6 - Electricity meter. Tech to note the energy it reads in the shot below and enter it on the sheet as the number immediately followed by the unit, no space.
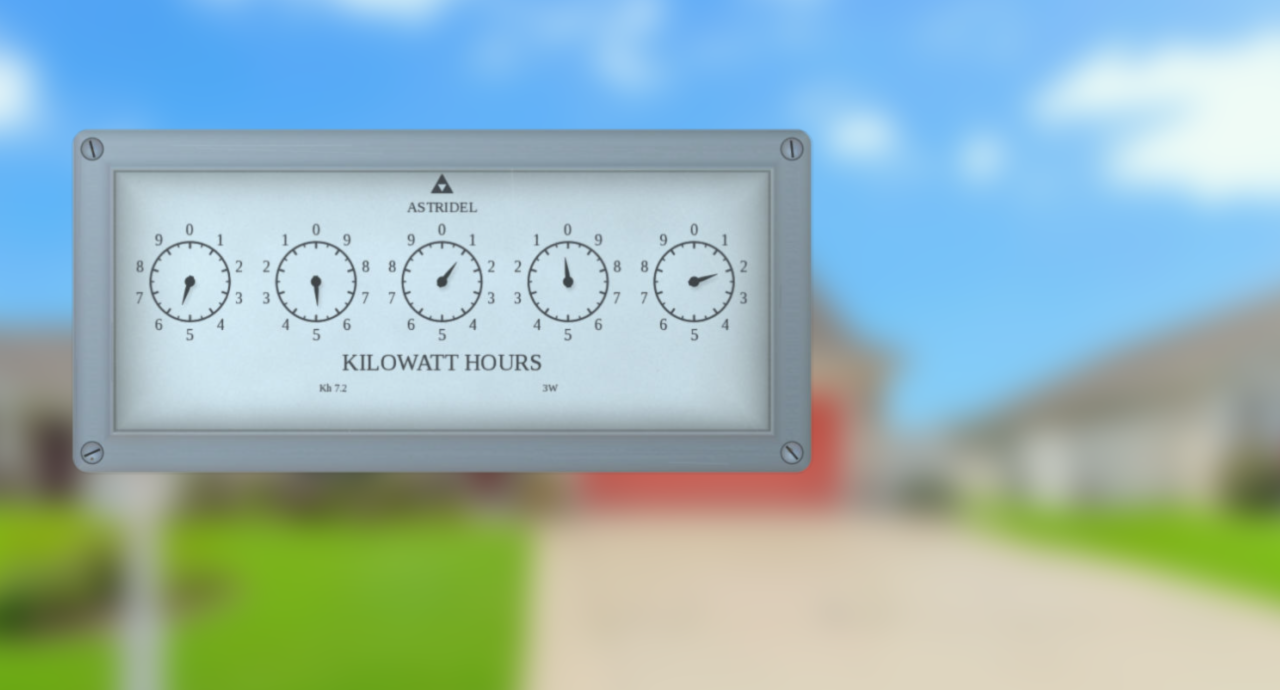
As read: 55102kWh
